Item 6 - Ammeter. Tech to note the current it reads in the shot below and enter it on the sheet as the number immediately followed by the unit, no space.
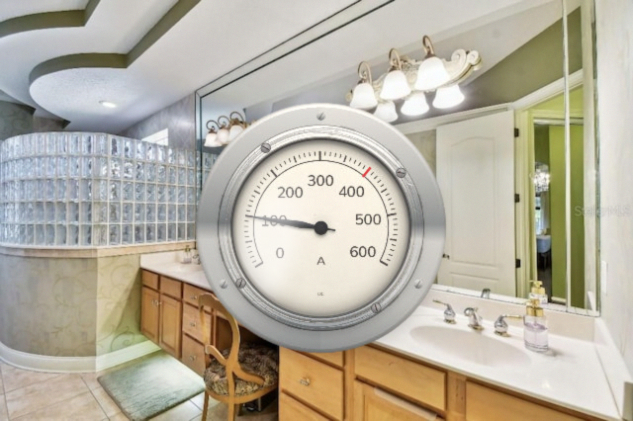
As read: 100A
